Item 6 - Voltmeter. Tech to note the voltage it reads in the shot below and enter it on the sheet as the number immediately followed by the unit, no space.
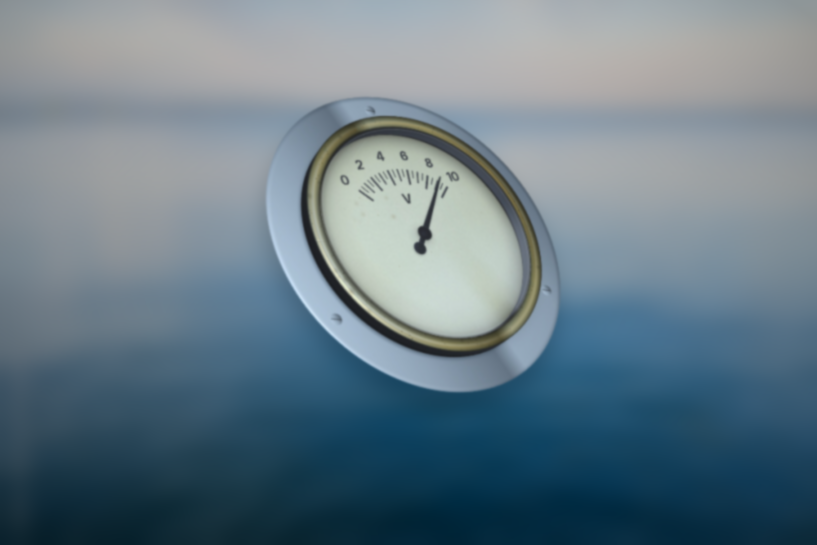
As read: 9V
